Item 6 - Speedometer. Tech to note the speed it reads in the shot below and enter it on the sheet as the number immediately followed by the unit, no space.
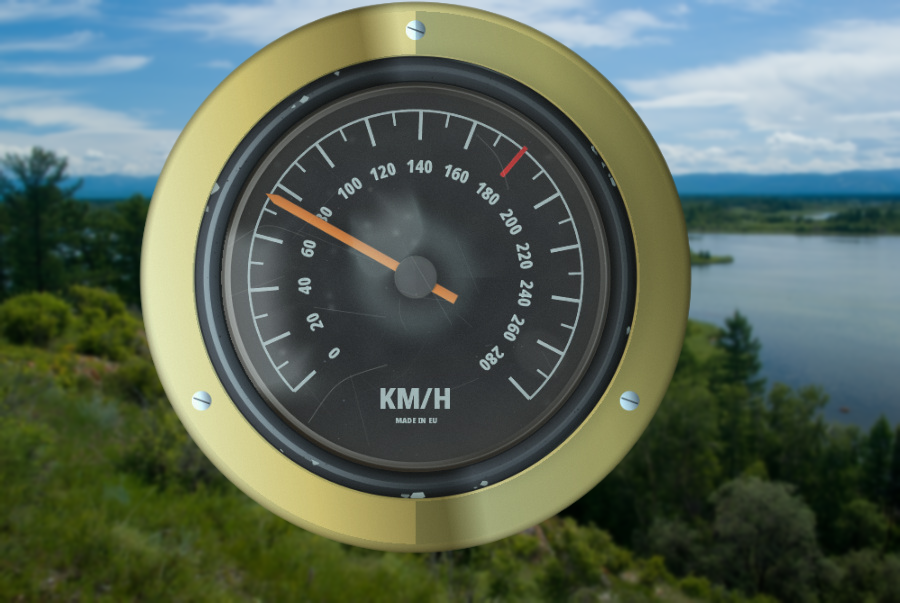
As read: 75km/h
